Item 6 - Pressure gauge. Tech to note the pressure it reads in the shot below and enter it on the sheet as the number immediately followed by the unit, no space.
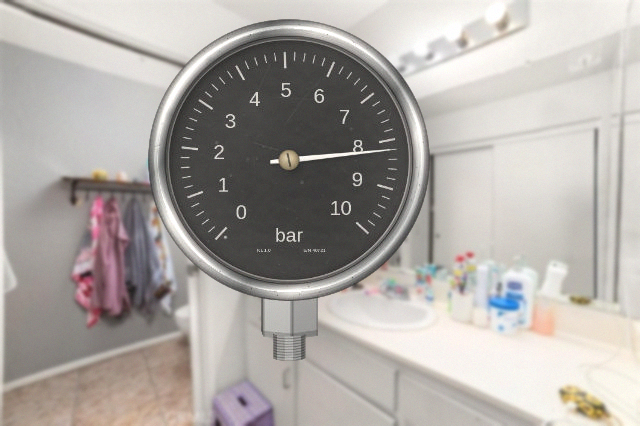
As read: 8.2bar
